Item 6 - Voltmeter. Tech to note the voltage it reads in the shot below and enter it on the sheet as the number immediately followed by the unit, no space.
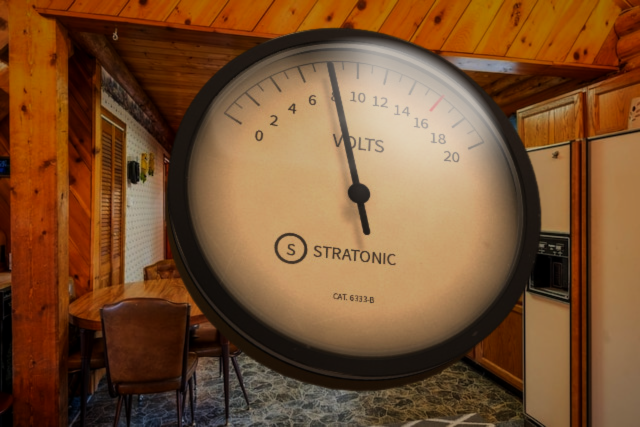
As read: 8V
